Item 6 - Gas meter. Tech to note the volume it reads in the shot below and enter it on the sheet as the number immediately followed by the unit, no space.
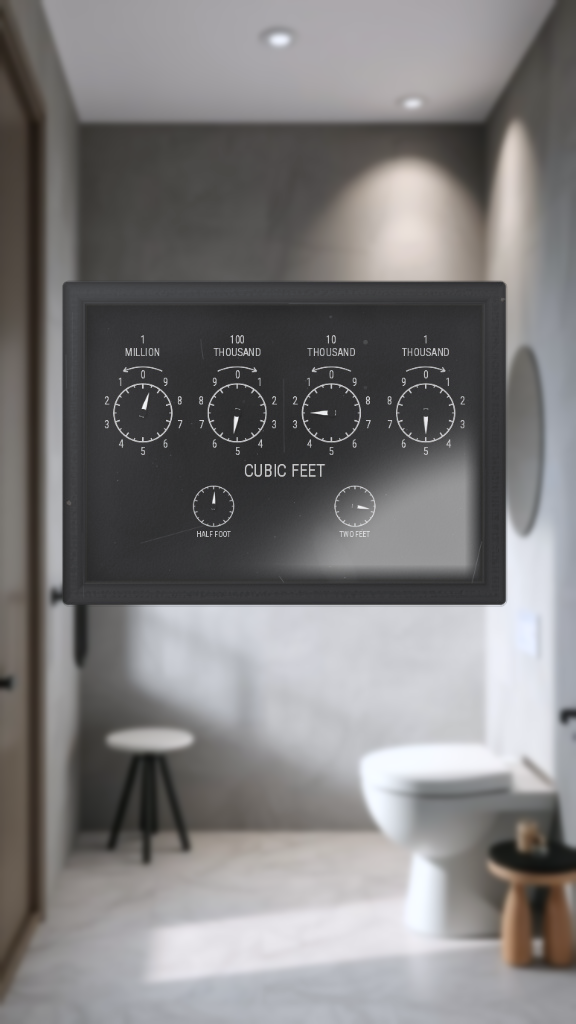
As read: 952500ft³
